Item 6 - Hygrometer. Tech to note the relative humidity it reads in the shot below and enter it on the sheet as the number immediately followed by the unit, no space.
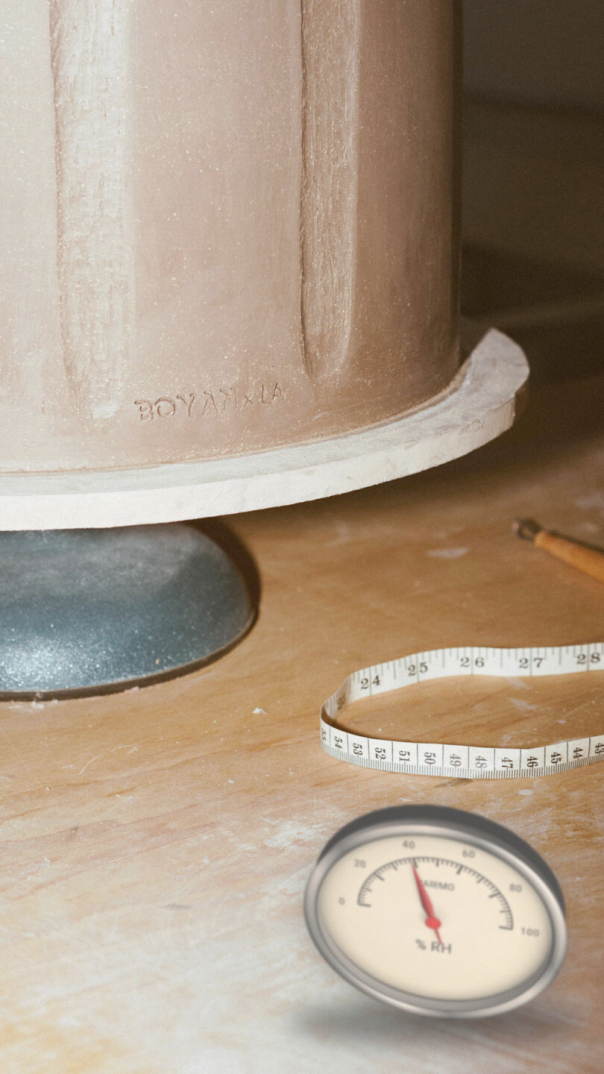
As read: 40%
